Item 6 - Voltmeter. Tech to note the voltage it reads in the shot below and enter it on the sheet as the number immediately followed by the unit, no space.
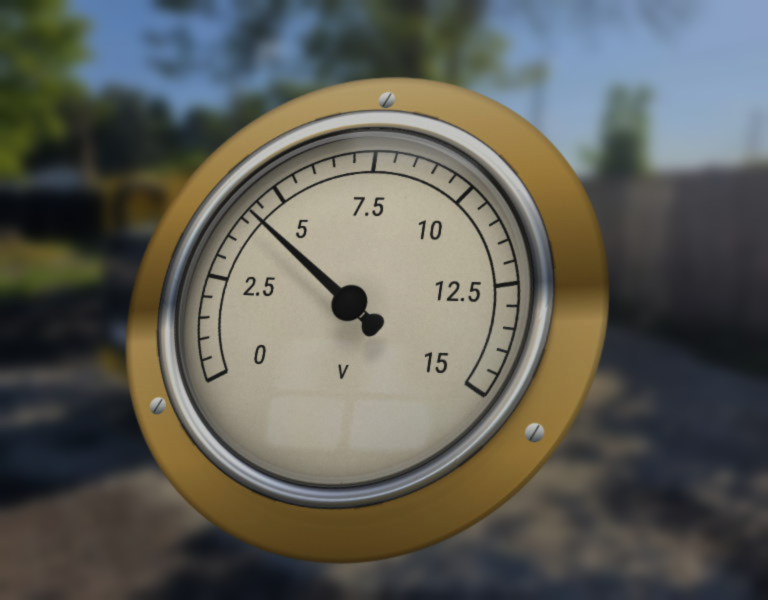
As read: 4.25V
